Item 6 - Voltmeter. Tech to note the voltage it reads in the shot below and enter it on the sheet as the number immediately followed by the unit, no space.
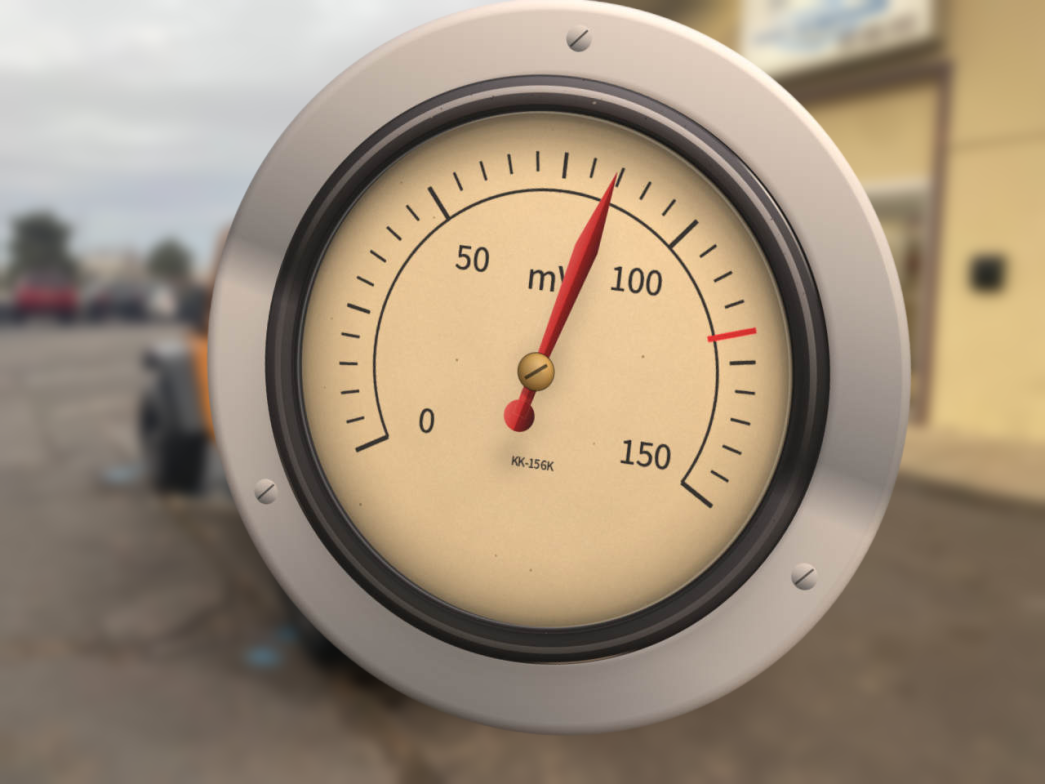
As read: 85mV
